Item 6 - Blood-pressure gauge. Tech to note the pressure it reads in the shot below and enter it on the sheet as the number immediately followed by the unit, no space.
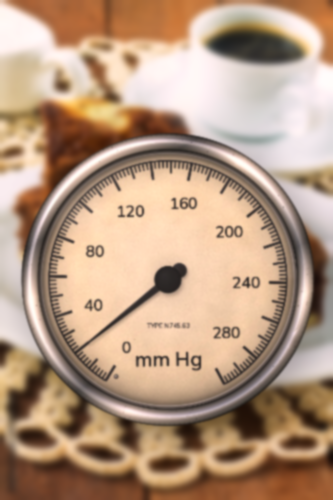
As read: 20mmHg
